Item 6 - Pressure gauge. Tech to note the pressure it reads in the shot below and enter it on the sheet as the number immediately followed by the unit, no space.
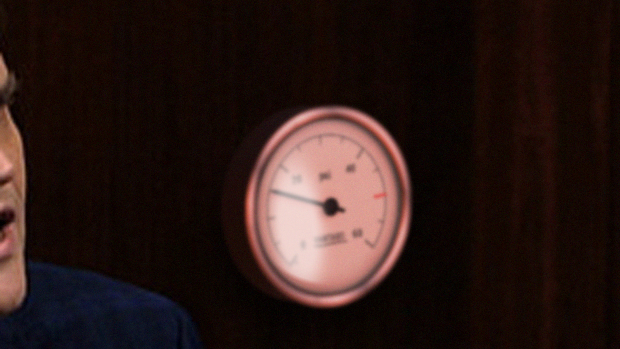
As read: 15psi
